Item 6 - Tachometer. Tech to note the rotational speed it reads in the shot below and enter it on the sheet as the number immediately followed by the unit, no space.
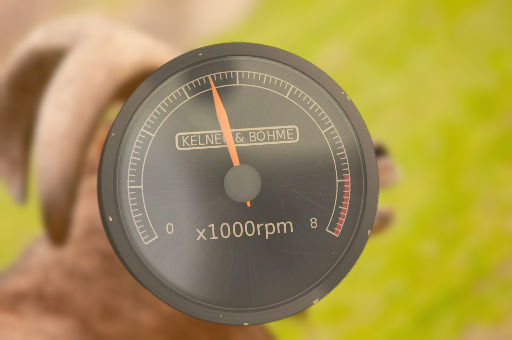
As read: 3500rpm
